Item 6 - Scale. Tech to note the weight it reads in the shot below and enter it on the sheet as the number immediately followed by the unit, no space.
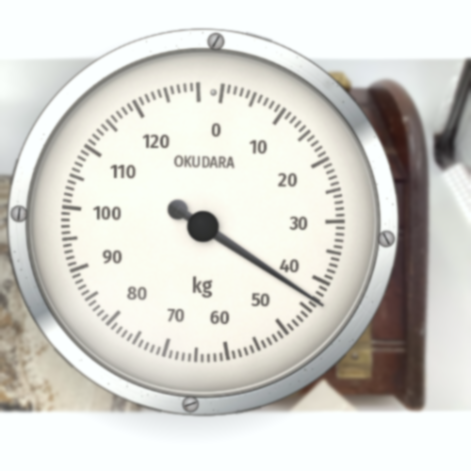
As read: 43kg
